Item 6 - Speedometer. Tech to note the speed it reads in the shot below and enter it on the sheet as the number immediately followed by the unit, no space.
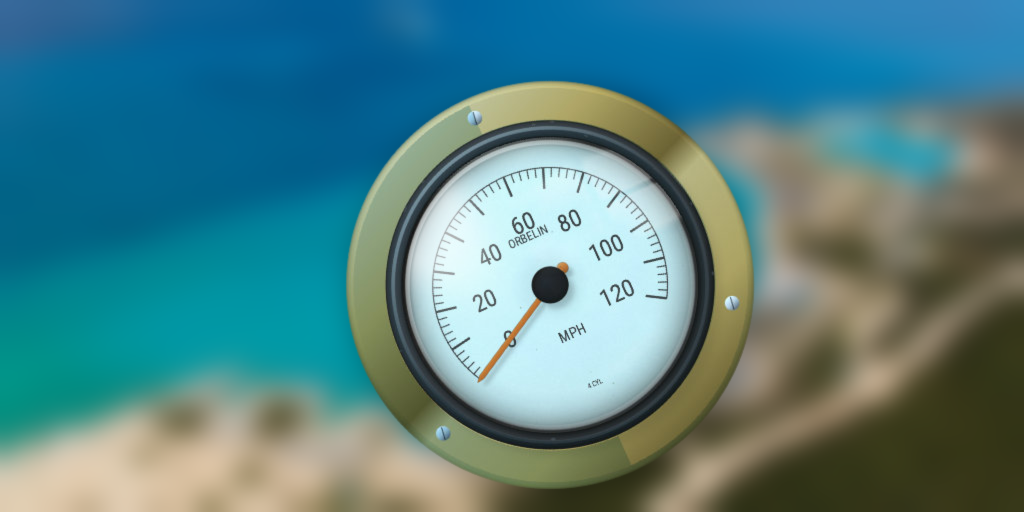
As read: 0mph
